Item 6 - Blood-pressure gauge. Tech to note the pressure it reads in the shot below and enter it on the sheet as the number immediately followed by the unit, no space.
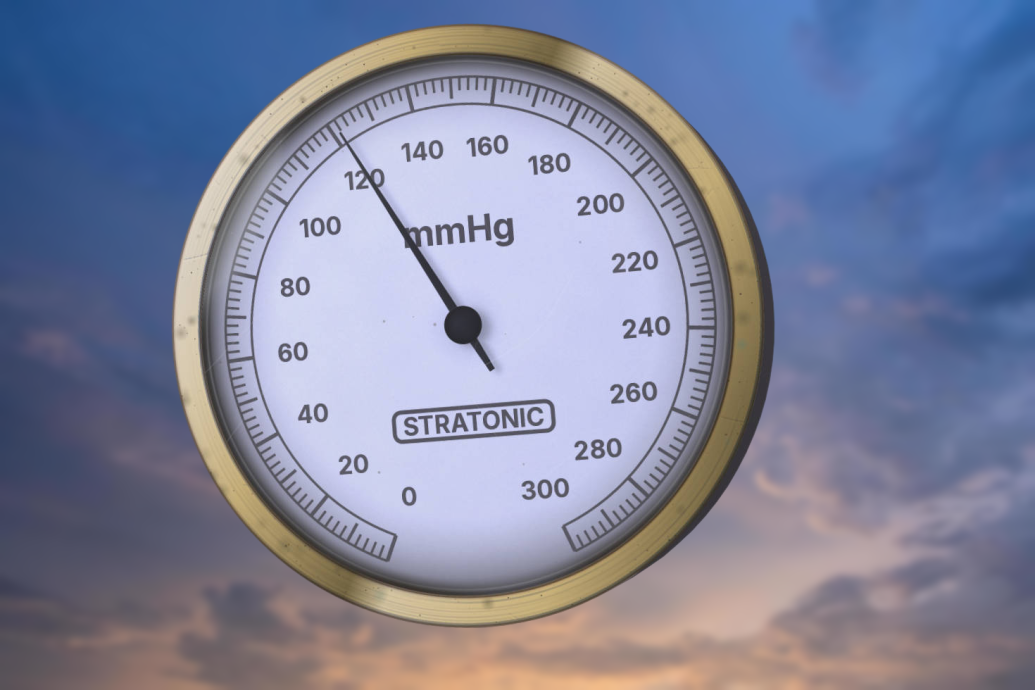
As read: 122mmHg
